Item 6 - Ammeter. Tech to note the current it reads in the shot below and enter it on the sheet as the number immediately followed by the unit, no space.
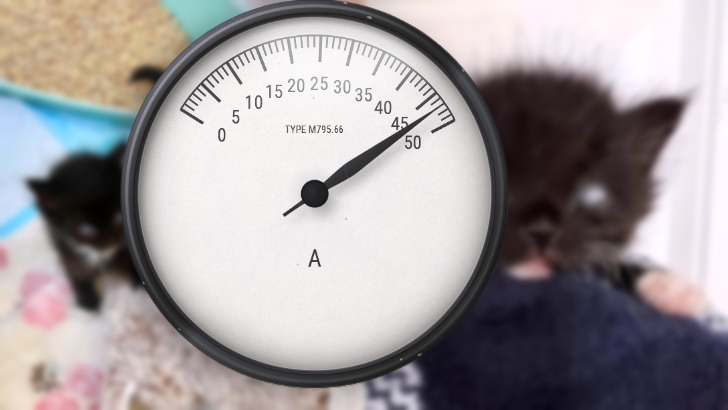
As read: 47A
